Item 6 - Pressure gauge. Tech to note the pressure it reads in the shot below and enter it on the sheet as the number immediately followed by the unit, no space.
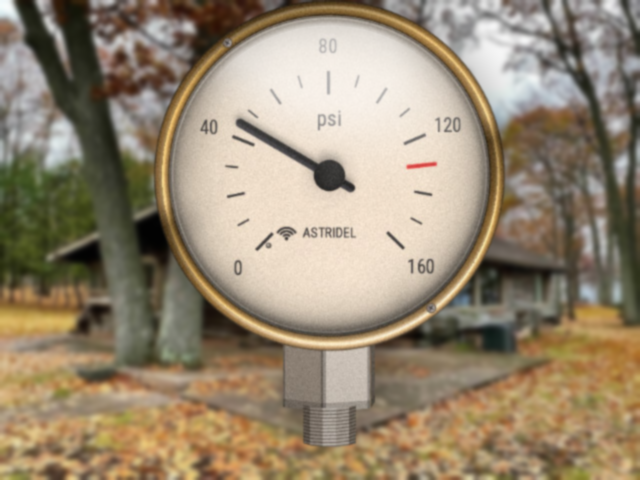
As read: 45psi
